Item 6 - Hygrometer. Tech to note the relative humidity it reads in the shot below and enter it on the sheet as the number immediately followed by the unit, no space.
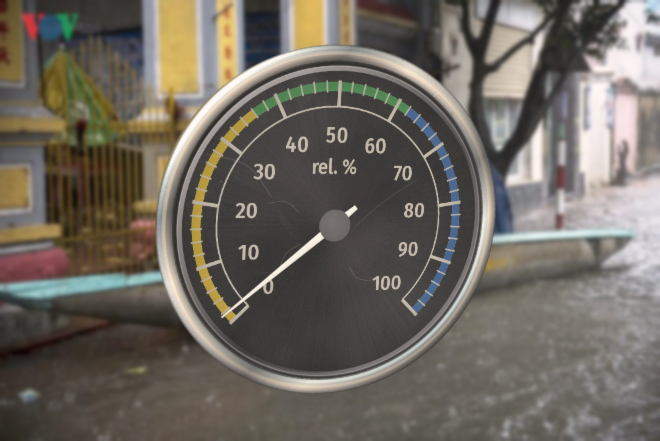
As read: 2%
